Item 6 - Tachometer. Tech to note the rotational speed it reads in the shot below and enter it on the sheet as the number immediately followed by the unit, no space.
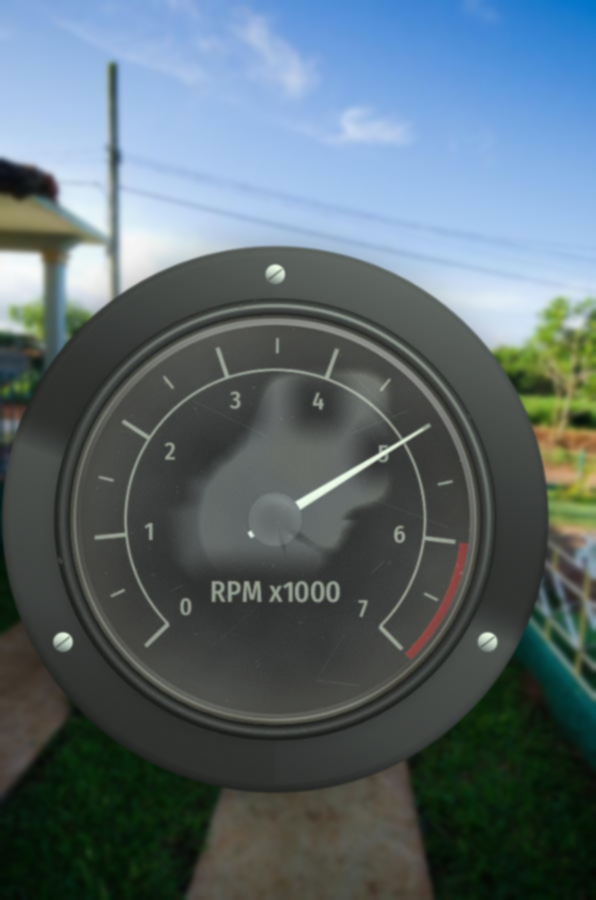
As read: 5000rpm
